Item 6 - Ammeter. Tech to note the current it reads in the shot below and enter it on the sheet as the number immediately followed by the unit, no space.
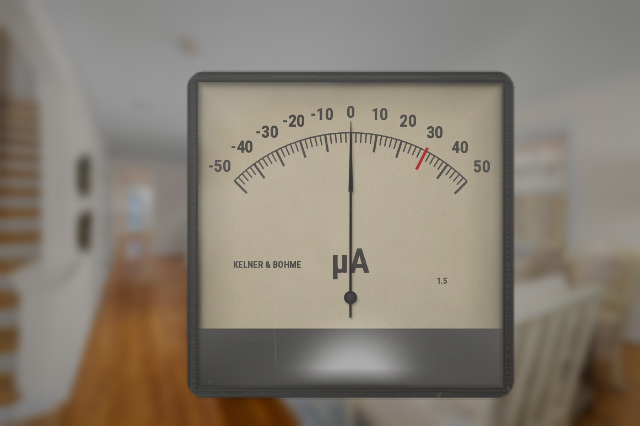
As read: 0µA
